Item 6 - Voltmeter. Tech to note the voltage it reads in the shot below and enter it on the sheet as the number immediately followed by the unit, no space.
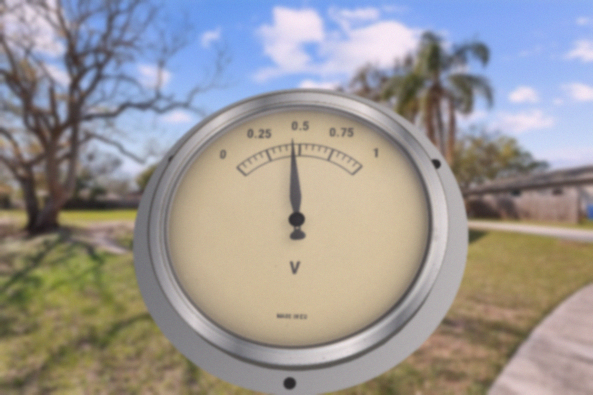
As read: 0.45V
